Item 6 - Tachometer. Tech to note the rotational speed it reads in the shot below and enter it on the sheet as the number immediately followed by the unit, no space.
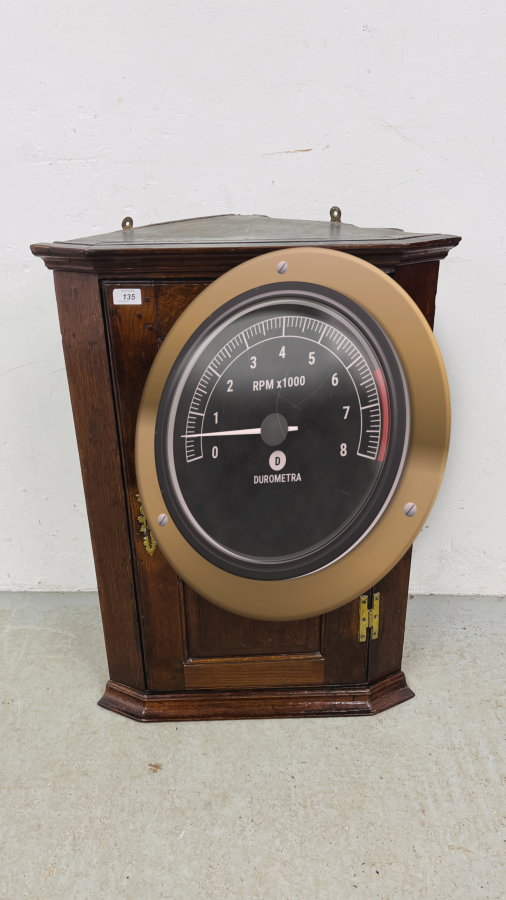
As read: 500rpm
